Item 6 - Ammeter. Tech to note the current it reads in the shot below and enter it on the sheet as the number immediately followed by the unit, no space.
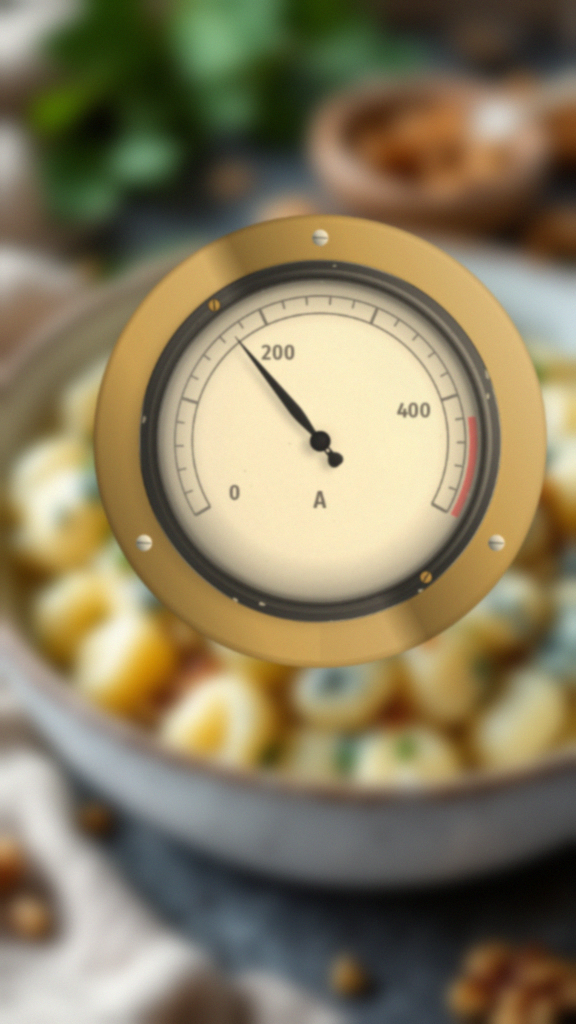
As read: 170A
